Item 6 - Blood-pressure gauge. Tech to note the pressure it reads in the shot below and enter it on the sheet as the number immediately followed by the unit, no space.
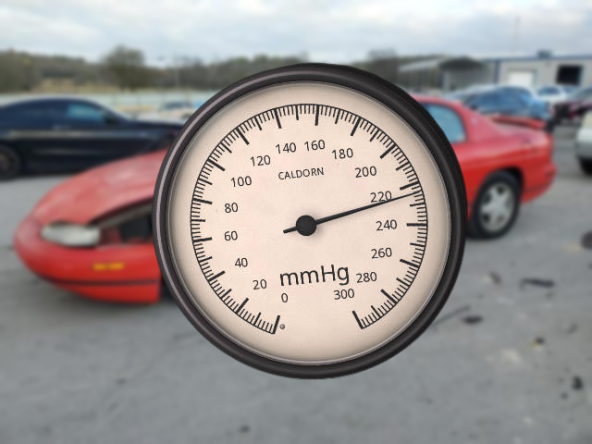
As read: 224mmHg
